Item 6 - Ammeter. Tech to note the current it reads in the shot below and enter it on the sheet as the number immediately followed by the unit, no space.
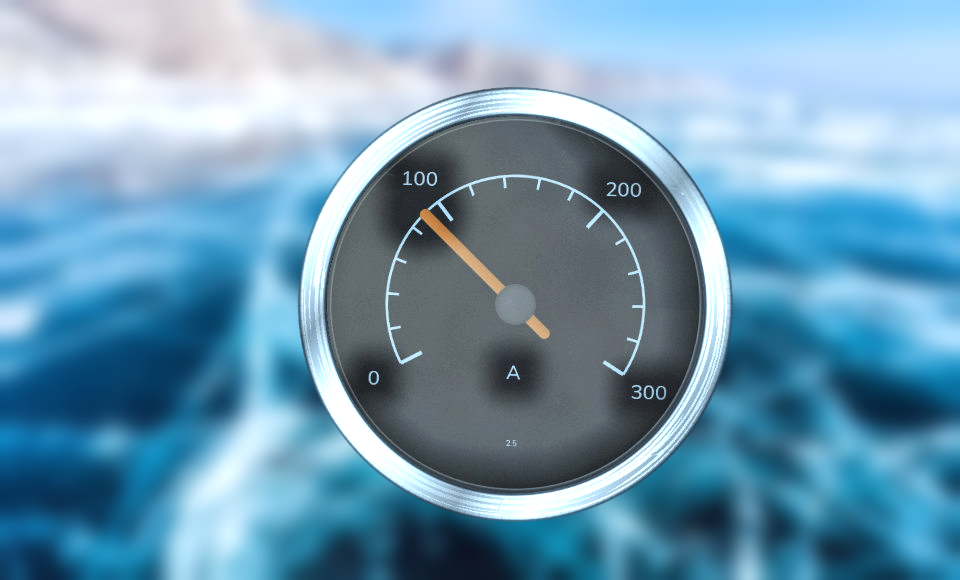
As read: 90A
